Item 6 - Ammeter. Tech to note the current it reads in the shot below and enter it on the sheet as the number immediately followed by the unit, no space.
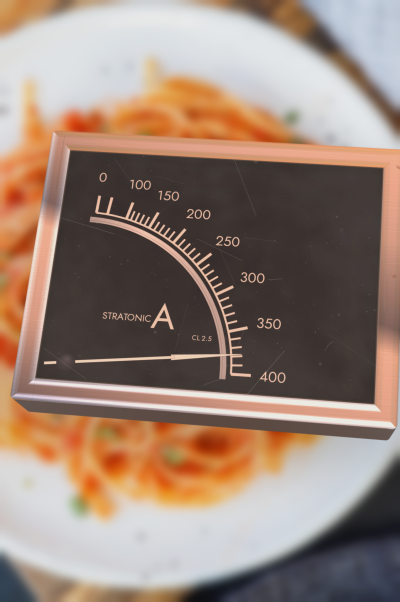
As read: 380A
